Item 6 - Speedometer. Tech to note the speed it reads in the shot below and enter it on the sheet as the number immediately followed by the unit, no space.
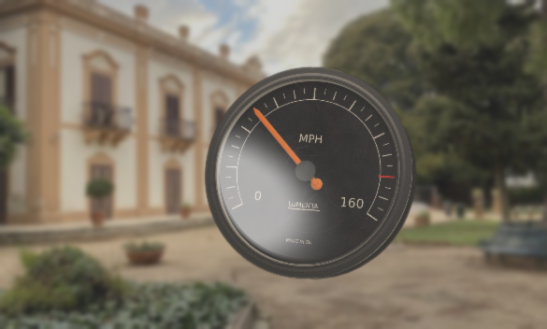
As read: 50mph
